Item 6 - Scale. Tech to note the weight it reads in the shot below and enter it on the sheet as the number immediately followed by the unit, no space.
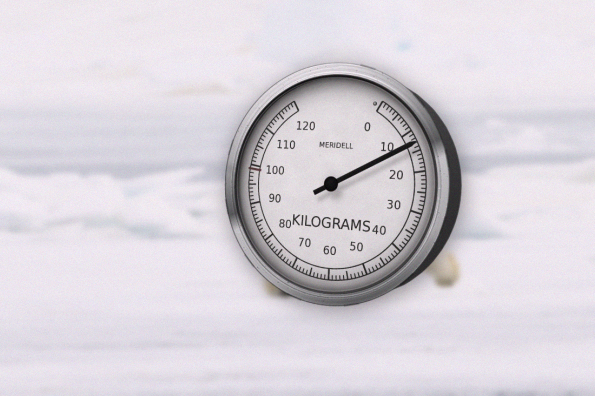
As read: 13kg
